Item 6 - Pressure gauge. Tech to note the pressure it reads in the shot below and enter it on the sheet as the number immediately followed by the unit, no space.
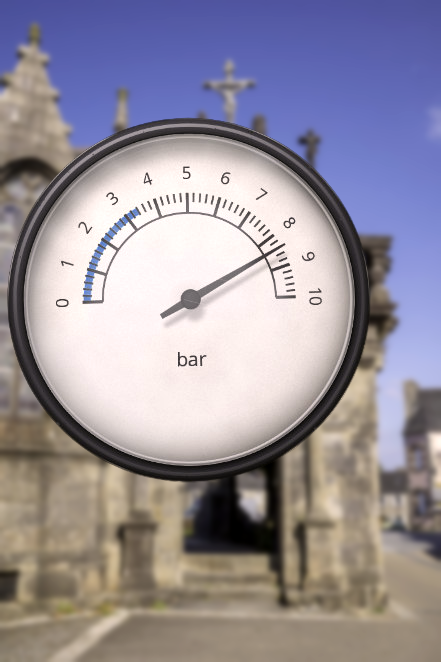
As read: 8.4bar
